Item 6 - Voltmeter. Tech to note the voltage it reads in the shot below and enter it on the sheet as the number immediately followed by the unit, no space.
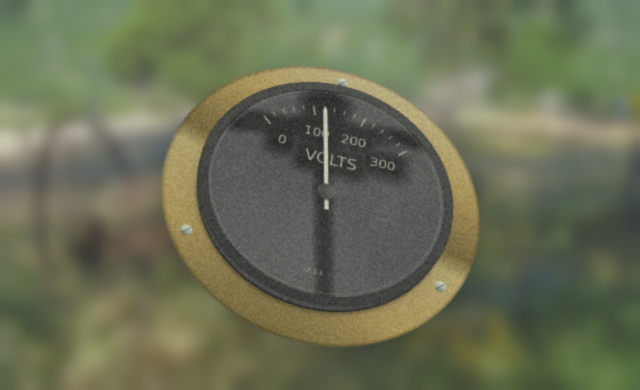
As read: 120V
